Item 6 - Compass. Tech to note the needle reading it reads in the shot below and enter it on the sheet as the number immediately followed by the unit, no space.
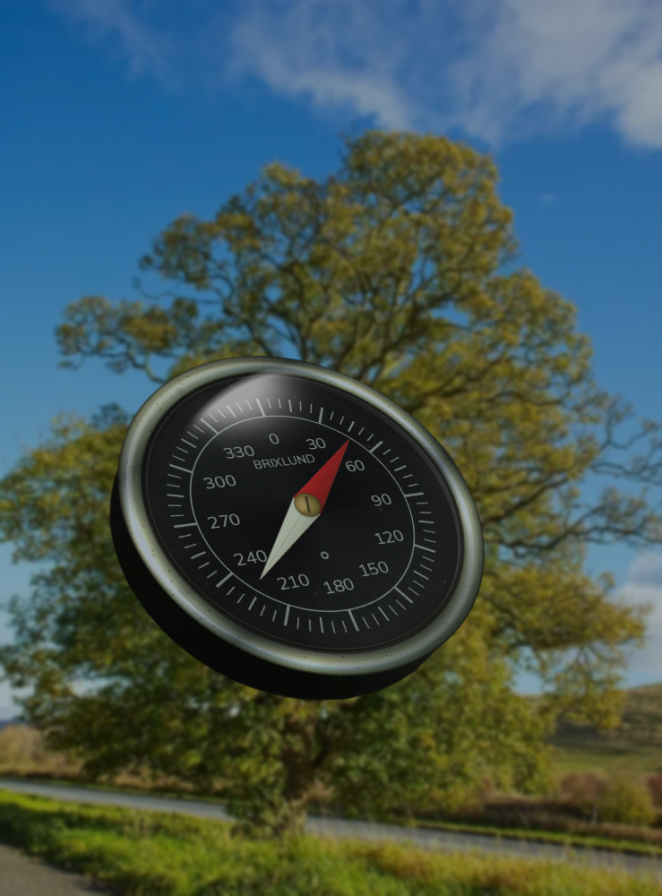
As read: 47.5°
